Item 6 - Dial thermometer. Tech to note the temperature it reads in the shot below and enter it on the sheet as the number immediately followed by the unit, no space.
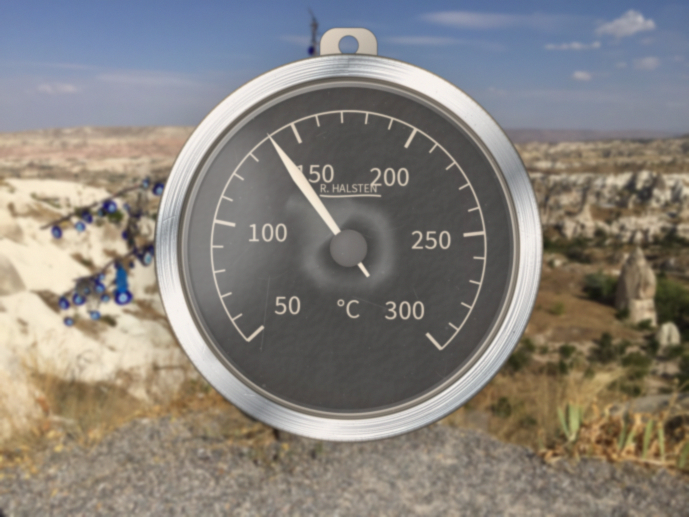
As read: 140°C
